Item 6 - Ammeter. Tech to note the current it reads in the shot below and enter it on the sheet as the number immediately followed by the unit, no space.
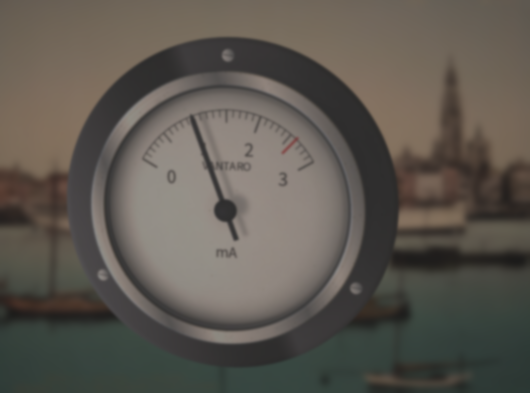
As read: 1mA
